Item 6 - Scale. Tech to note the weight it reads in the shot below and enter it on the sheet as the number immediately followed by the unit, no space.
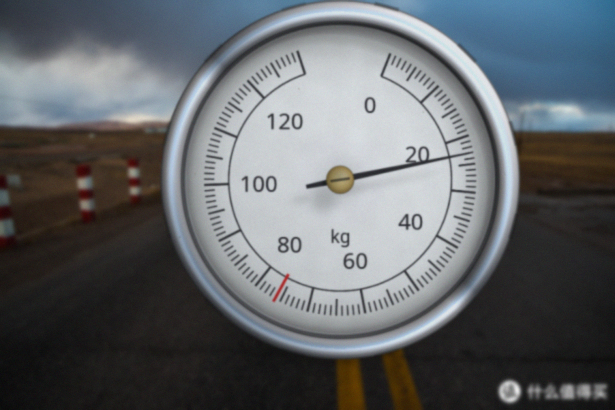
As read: 23kg
